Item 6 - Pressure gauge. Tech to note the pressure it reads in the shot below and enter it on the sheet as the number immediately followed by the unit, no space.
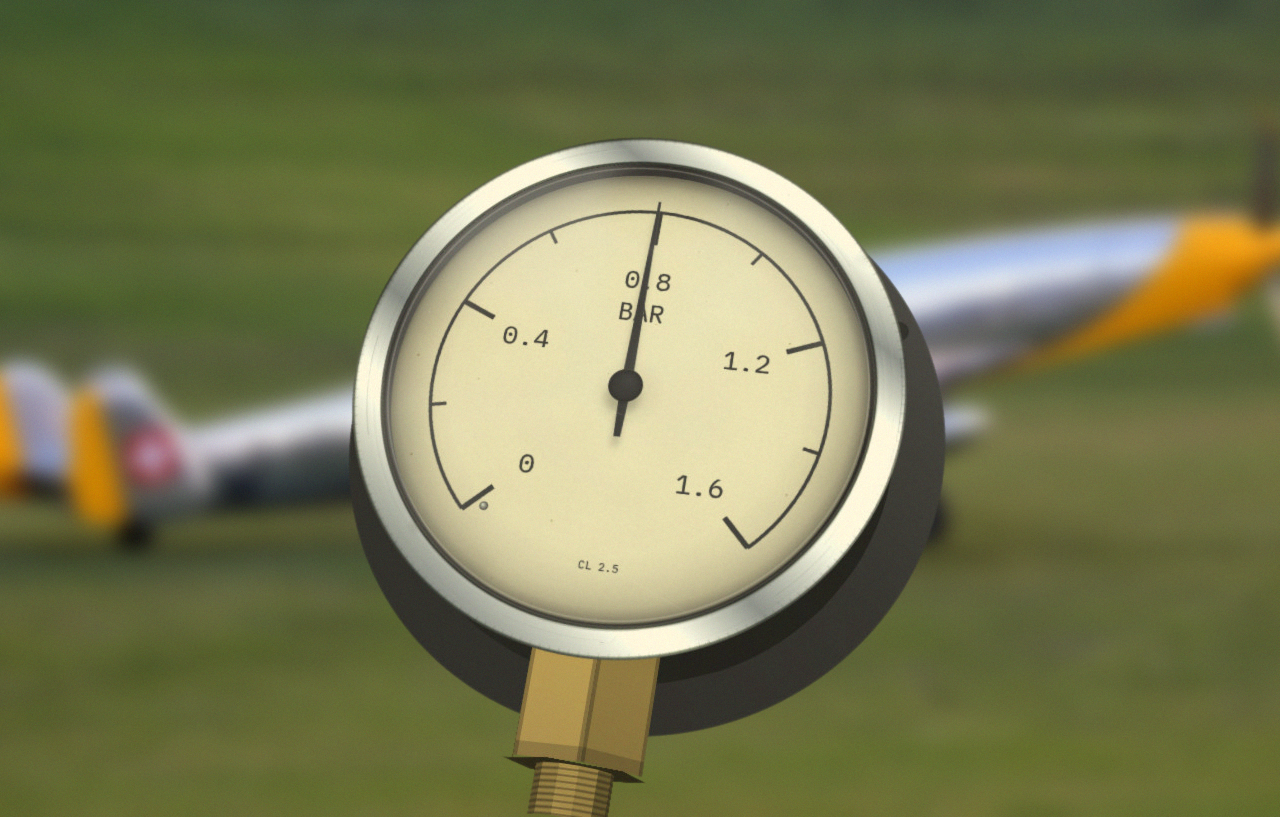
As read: 0.8bar
